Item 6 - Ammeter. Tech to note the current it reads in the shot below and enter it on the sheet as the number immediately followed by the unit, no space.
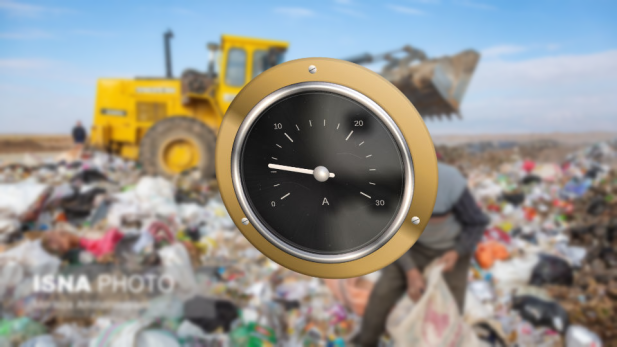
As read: 5A
